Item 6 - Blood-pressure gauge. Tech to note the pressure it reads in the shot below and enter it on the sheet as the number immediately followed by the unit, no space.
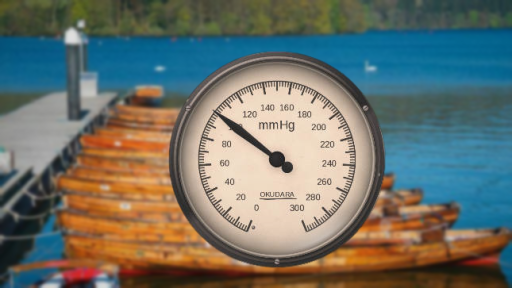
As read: 100mmHg
